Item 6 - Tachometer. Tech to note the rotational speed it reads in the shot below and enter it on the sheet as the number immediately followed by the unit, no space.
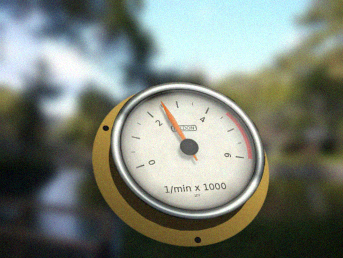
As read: 2500rpm
